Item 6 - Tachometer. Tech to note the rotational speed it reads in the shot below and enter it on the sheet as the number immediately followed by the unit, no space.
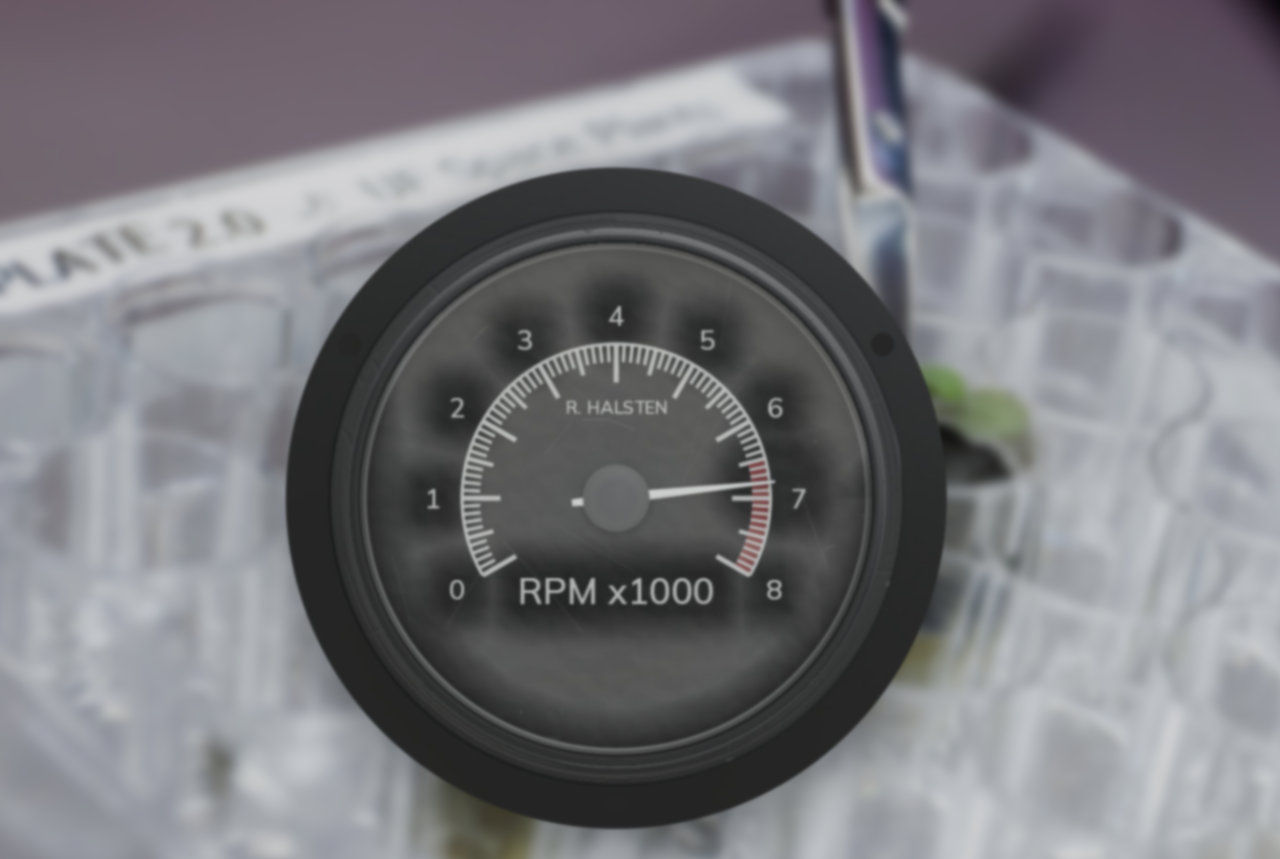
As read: 6800rpm
